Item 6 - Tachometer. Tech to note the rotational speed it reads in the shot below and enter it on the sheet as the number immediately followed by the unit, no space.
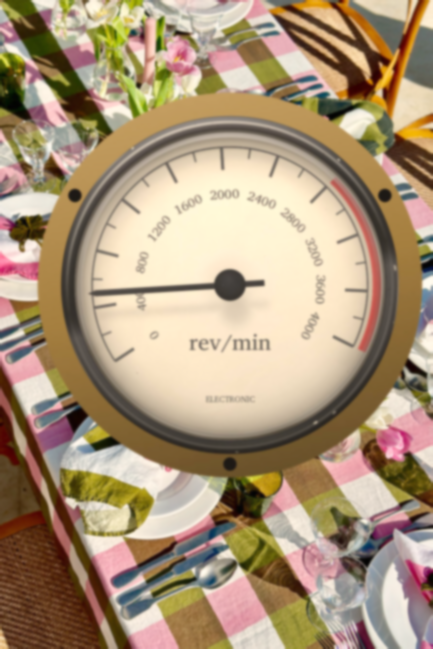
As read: 500rpm
